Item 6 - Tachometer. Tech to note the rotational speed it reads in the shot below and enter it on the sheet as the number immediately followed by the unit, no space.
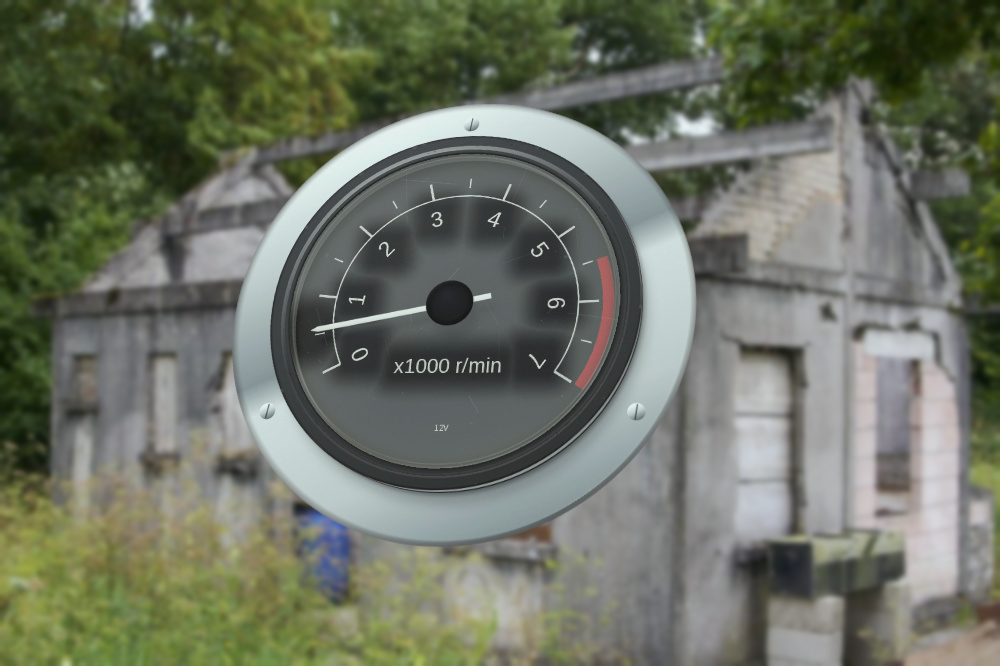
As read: 500rpm
